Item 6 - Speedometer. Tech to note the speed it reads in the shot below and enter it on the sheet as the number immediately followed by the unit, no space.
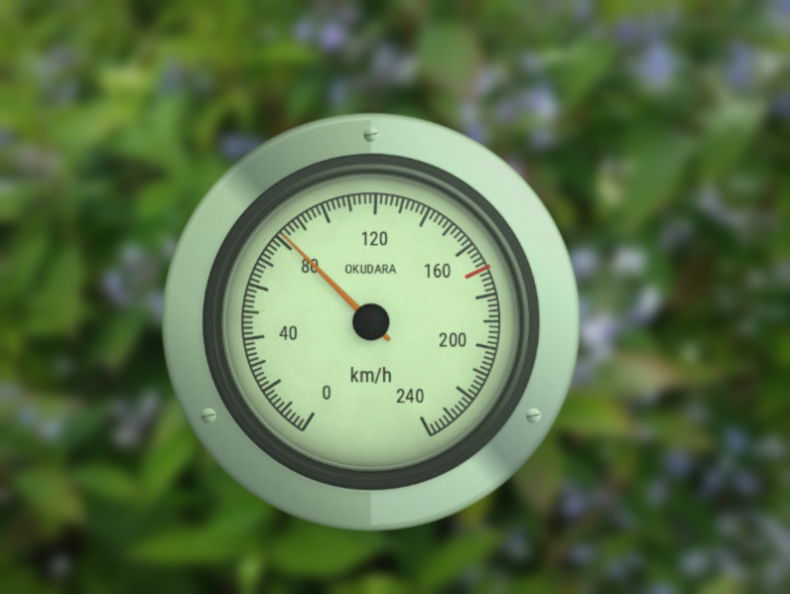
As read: 82km/h
